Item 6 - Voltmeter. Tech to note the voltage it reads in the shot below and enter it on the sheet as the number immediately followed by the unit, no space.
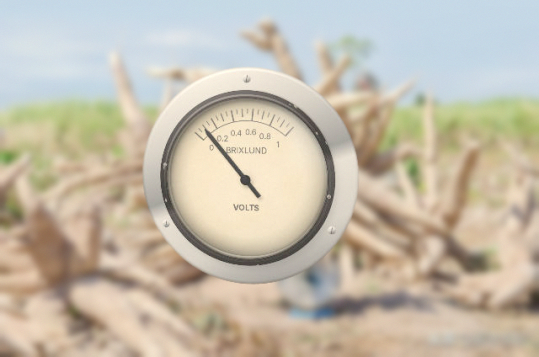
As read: 0.1V
